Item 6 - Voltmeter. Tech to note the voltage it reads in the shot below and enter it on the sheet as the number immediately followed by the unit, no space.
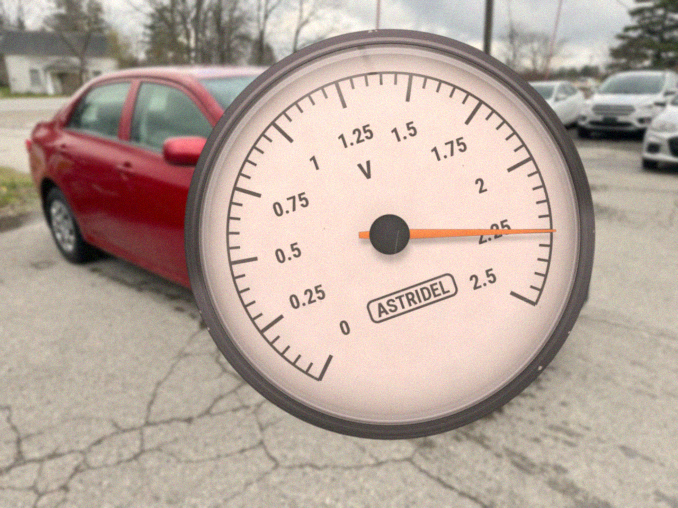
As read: 2.25V
